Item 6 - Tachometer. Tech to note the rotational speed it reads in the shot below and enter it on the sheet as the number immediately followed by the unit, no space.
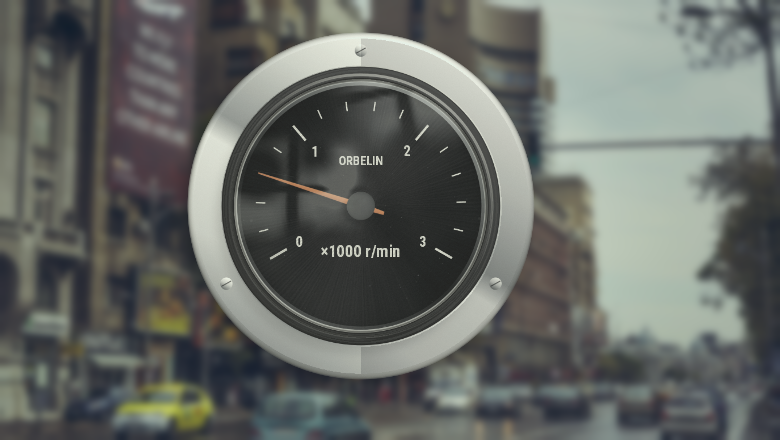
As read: 600rpm
